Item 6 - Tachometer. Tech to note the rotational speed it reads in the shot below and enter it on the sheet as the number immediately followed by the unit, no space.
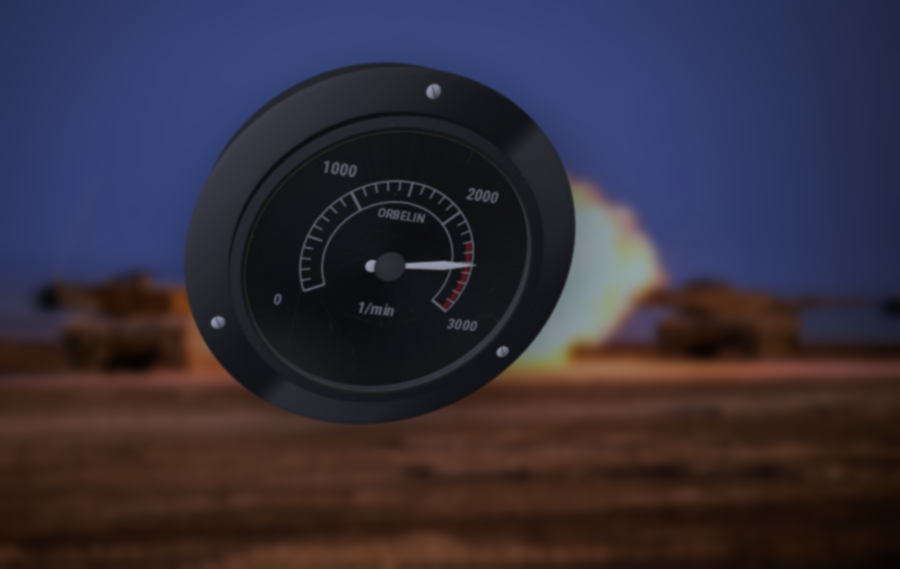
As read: 2500rpm
